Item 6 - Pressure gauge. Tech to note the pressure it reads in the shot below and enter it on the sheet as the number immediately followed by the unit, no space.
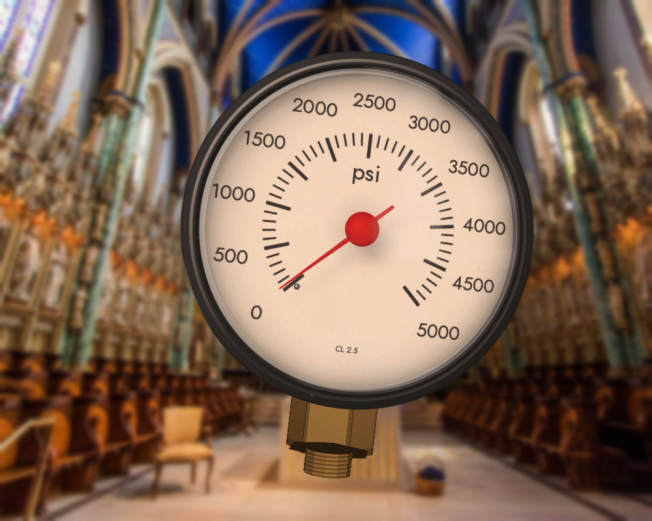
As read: 50psi
